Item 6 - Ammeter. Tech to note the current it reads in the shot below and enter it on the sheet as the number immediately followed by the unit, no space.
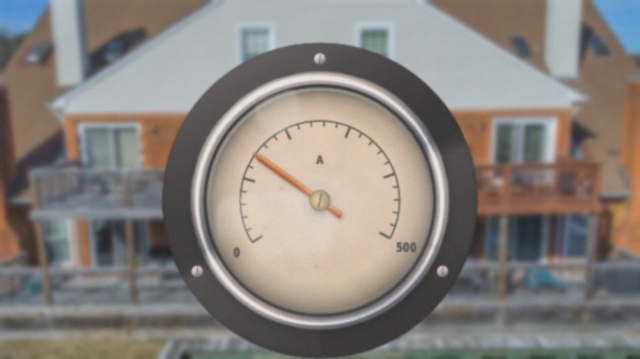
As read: 140A
